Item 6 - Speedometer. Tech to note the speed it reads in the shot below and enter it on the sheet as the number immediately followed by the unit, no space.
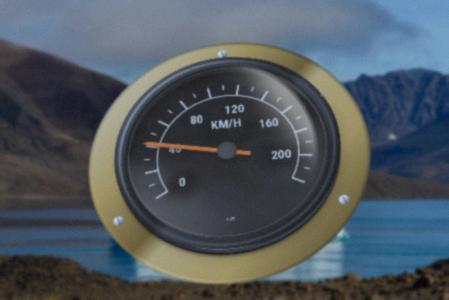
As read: 40km/h
